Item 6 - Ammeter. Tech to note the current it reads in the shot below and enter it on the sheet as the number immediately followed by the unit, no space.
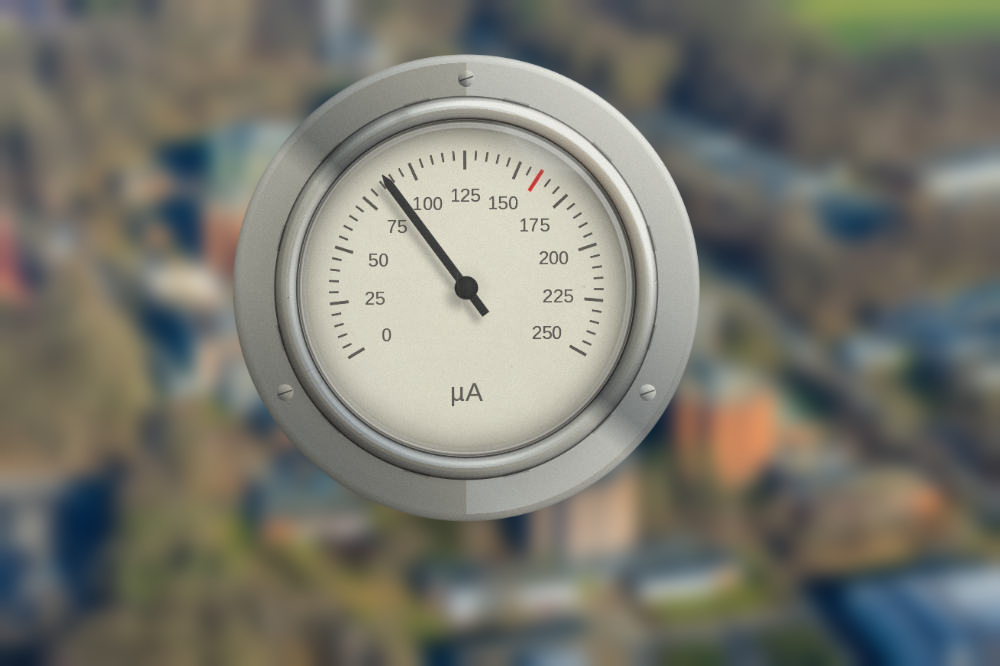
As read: 87.5µA
